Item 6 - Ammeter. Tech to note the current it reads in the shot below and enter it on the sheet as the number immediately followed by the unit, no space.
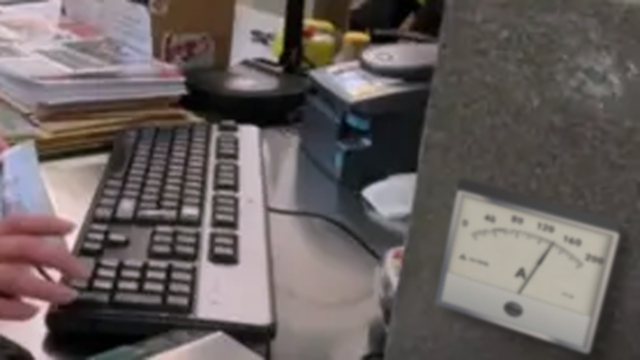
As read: 140A
